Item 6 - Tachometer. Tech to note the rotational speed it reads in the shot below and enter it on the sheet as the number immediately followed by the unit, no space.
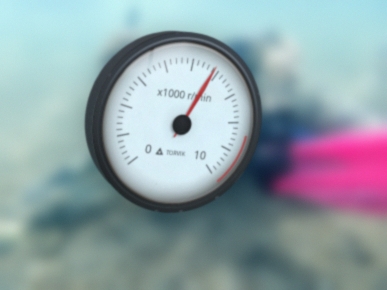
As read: 5800rpm
